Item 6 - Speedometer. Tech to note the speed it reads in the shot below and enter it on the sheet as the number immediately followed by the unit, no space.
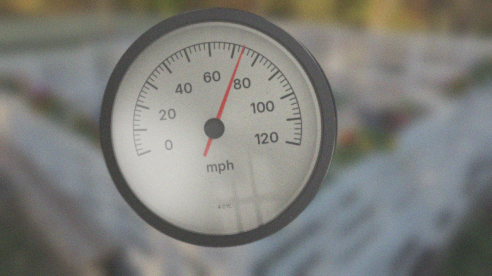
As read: 74mph
